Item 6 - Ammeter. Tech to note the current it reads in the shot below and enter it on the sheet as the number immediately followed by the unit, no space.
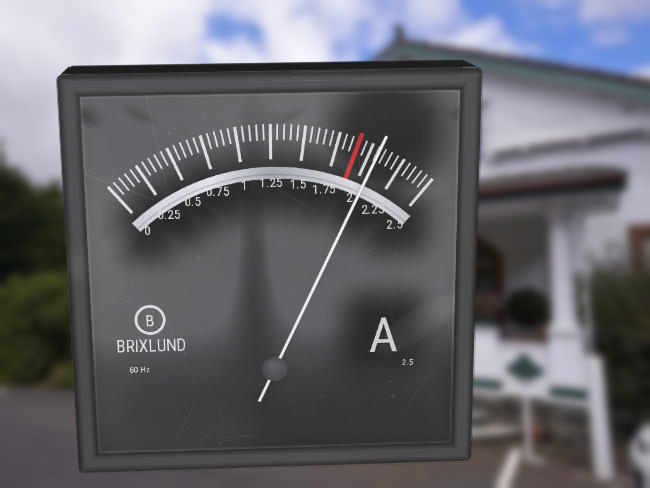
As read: 2.05A
